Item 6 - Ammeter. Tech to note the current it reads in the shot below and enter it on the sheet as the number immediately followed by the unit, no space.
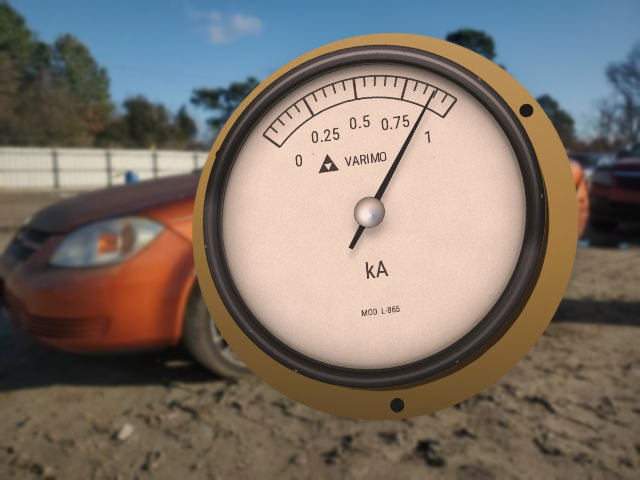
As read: 0.9kA
